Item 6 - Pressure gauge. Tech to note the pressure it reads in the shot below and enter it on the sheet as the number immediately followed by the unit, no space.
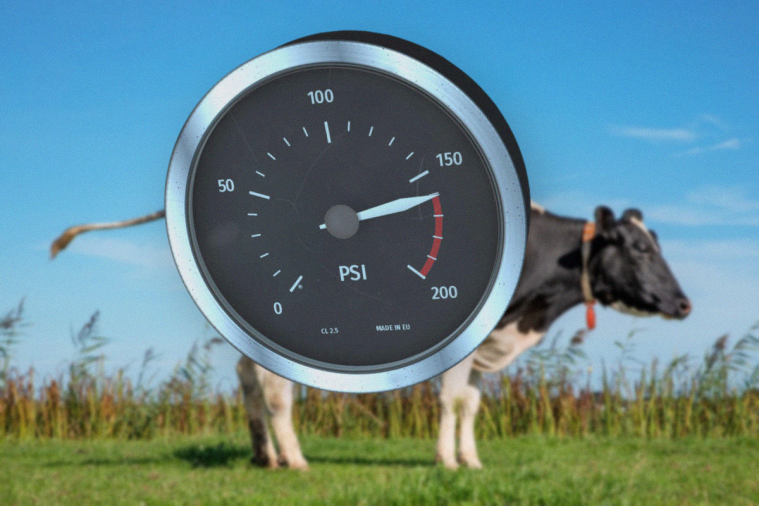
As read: 160psi
